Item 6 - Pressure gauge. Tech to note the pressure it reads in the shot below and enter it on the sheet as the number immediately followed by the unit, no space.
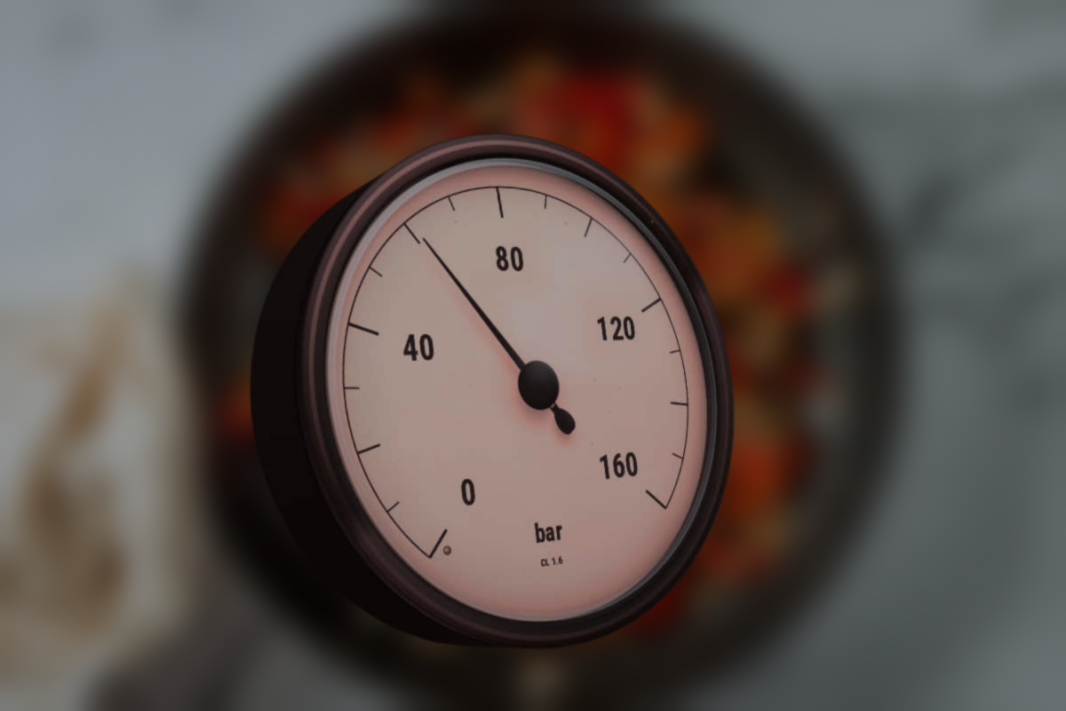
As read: 60bar
